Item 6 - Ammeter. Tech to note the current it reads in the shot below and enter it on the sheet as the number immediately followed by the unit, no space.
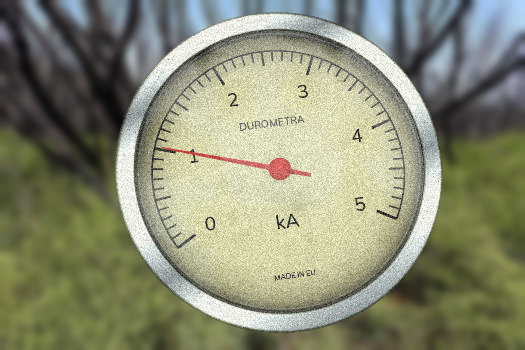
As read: 1kA
